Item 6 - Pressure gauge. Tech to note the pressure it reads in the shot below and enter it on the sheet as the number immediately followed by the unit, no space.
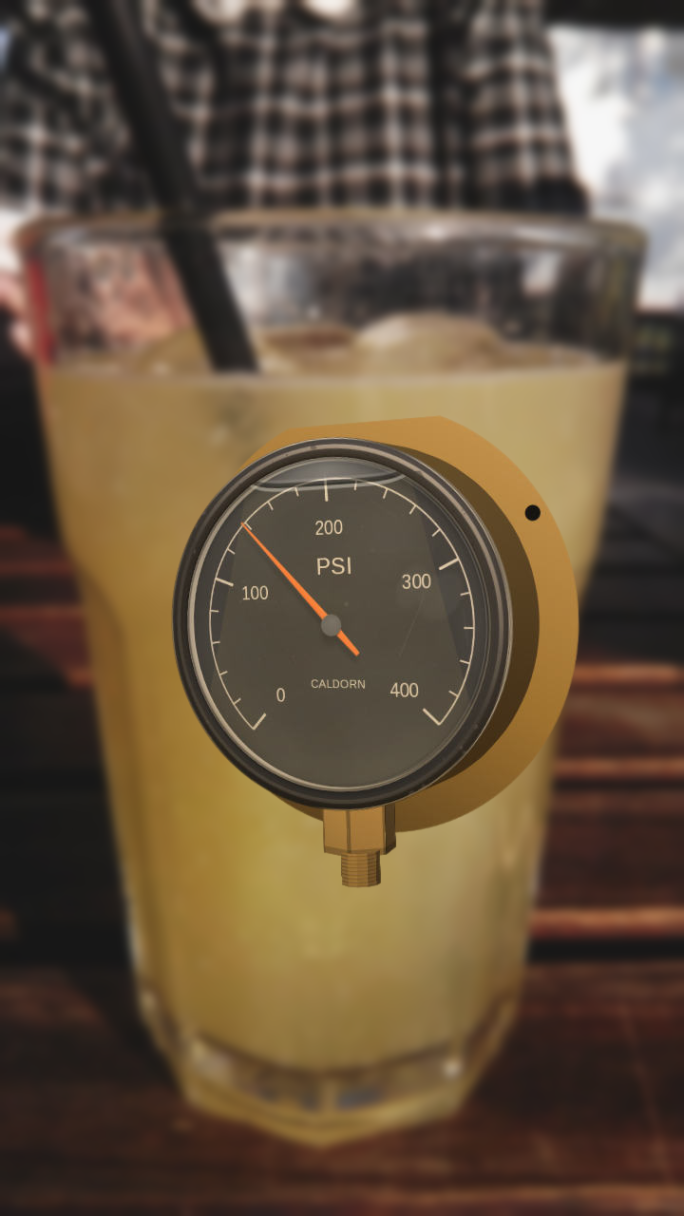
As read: 140psi
